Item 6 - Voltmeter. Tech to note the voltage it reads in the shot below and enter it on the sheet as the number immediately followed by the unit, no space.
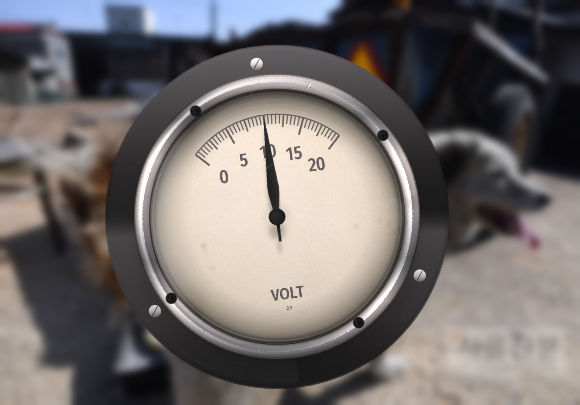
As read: 10V
